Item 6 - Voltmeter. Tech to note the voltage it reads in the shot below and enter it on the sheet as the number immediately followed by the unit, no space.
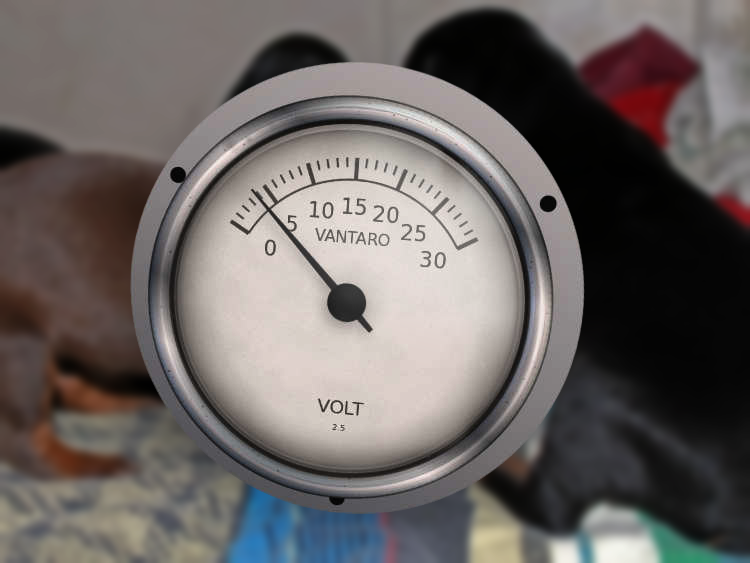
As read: 4V
